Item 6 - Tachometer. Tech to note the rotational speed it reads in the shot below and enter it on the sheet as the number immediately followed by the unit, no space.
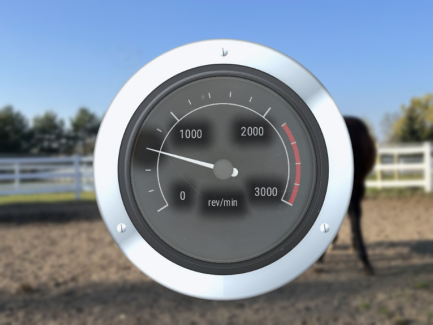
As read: 600rpm
